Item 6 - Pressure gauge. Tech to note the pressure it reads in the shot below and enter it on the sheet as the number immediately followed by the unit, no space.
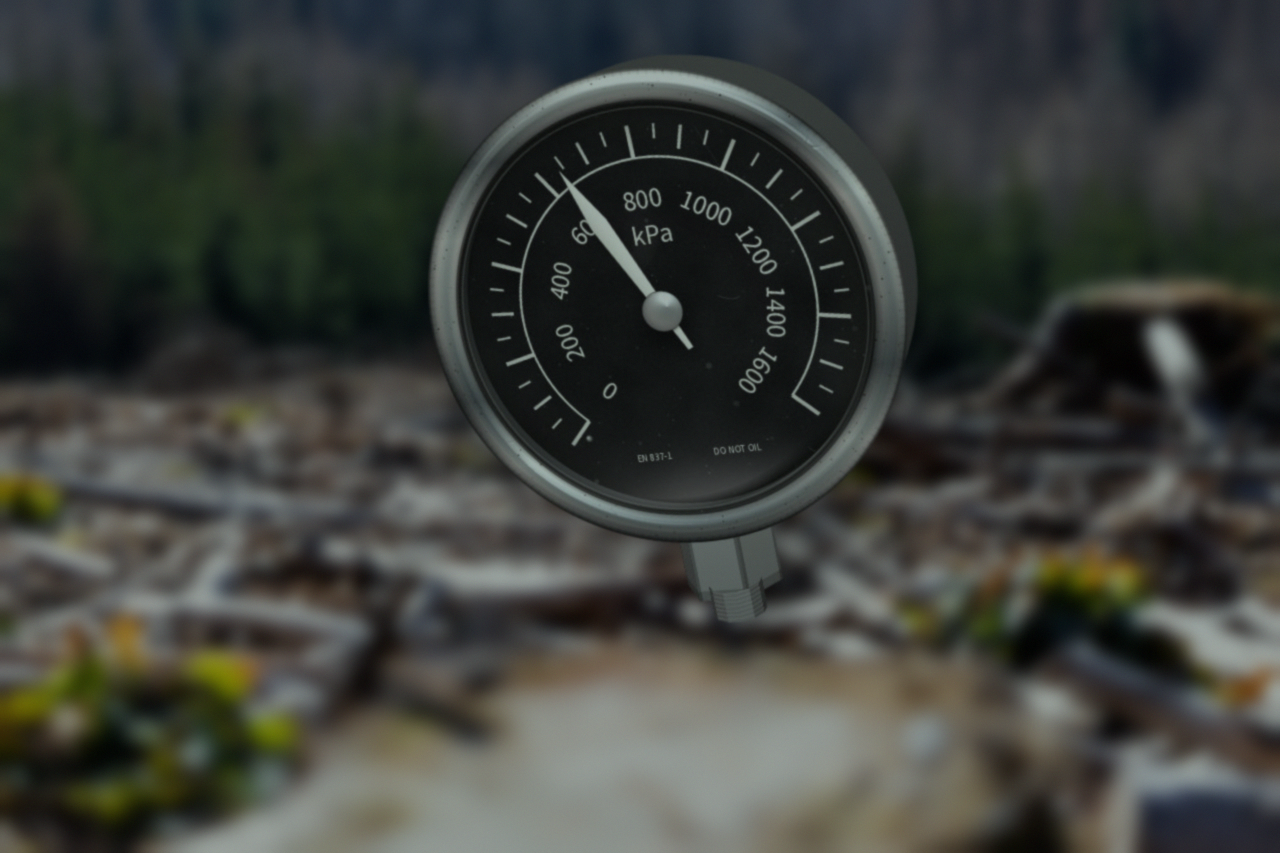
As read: 650kPa
